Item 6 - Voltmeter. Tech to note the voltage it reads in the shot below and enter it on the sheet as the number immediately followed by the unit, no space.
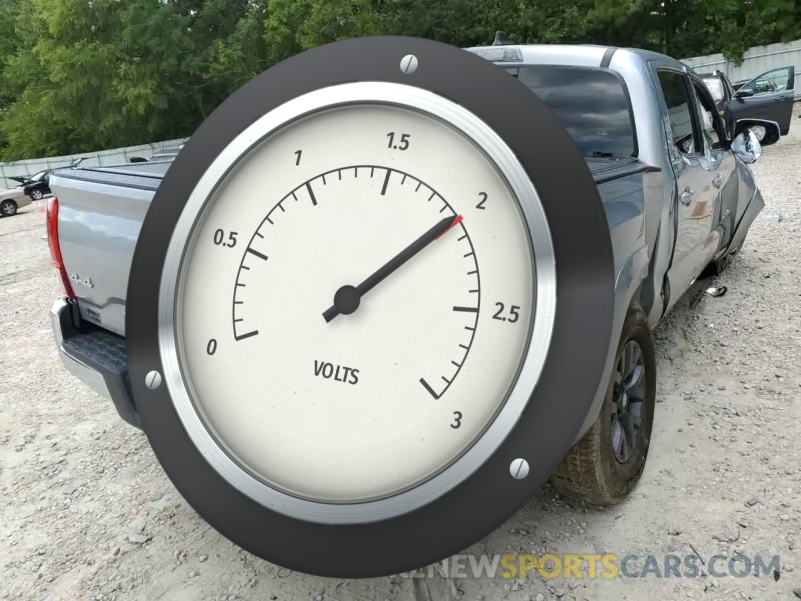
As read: 2V
